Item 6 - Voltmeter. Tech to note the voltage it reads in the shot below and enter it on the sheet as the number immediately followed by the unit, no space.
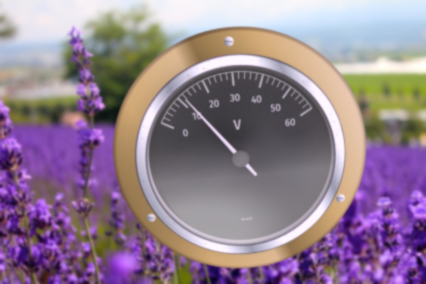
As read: 12V
